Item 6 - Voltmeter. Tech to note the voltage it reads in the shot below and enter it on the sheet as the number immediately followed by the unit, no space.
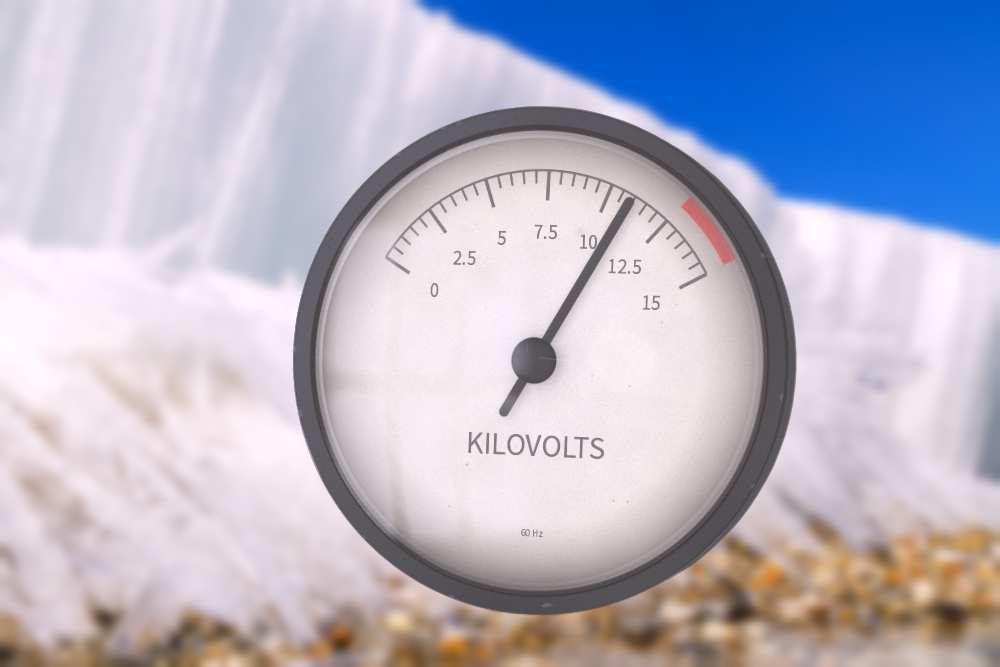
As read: 11kV
